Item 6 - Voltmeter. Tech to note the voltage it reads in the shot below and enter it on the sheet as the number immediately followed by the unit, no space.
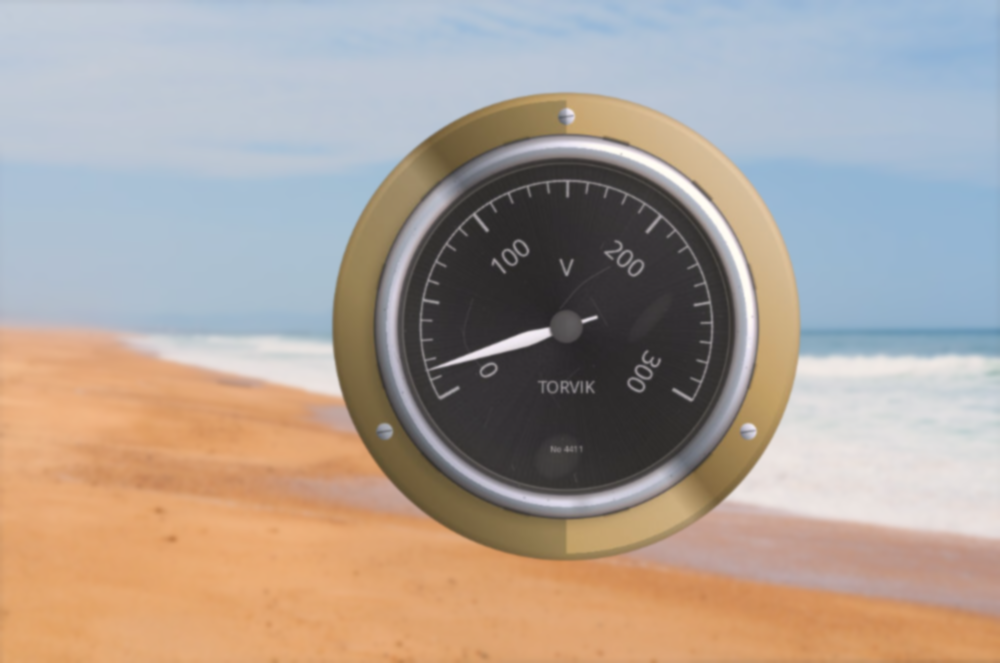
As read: 15V
